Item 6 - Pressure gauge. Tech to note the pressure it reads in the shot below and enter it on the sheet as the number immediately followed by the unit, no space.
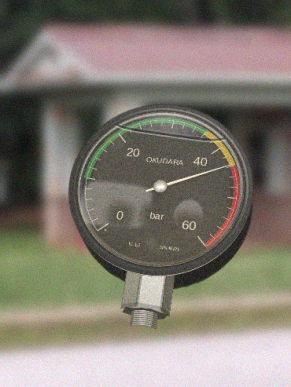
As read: 44bar
